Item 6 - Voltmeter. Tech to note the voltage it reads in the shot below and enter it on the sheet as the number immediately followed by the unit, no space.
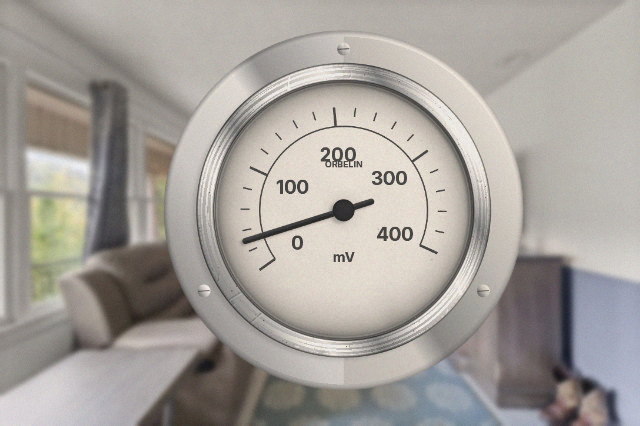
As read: 30mV
